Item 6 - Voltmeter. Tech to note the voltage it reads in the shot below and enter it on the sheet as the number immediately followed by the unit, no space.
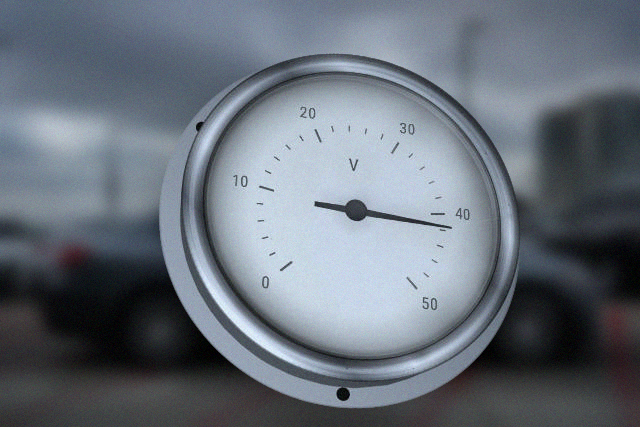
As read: 42V
